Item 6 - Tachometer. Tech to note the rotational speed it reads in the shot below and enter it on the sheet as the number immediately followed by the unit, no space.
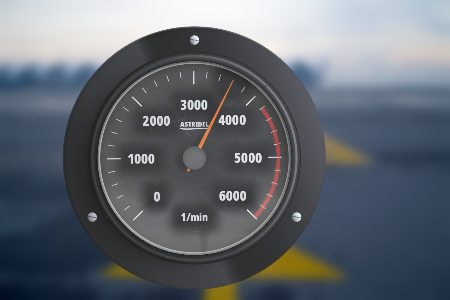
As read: 3600rpm
